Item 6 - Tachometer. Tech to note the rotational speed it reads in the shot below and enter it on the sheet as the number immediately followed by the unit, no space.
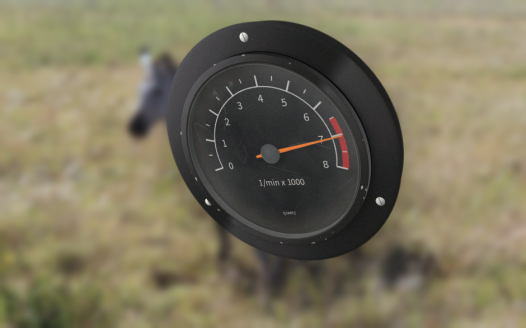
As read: 7000rpm
